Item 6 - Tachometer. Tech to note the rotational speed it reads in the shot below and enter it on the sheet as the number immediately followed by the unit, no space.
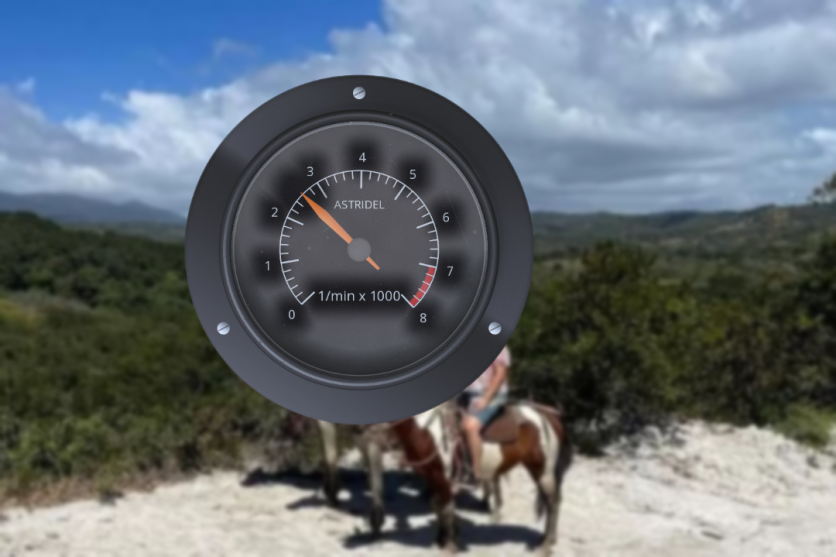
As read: 2600rpm
